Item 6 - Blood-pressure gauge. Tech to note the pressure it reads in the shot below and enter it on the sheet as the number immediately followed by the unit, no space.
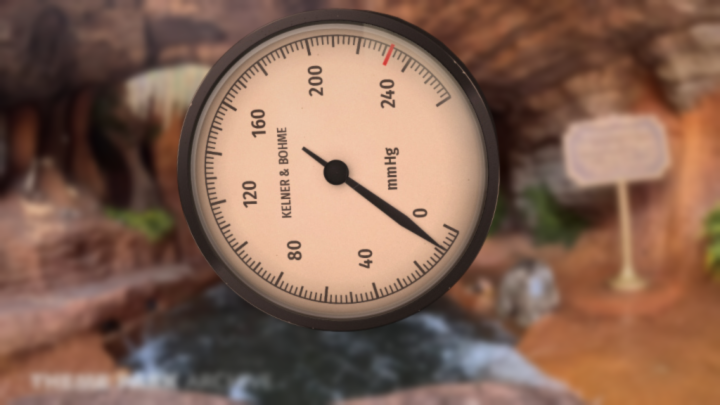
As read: 8mmHg
